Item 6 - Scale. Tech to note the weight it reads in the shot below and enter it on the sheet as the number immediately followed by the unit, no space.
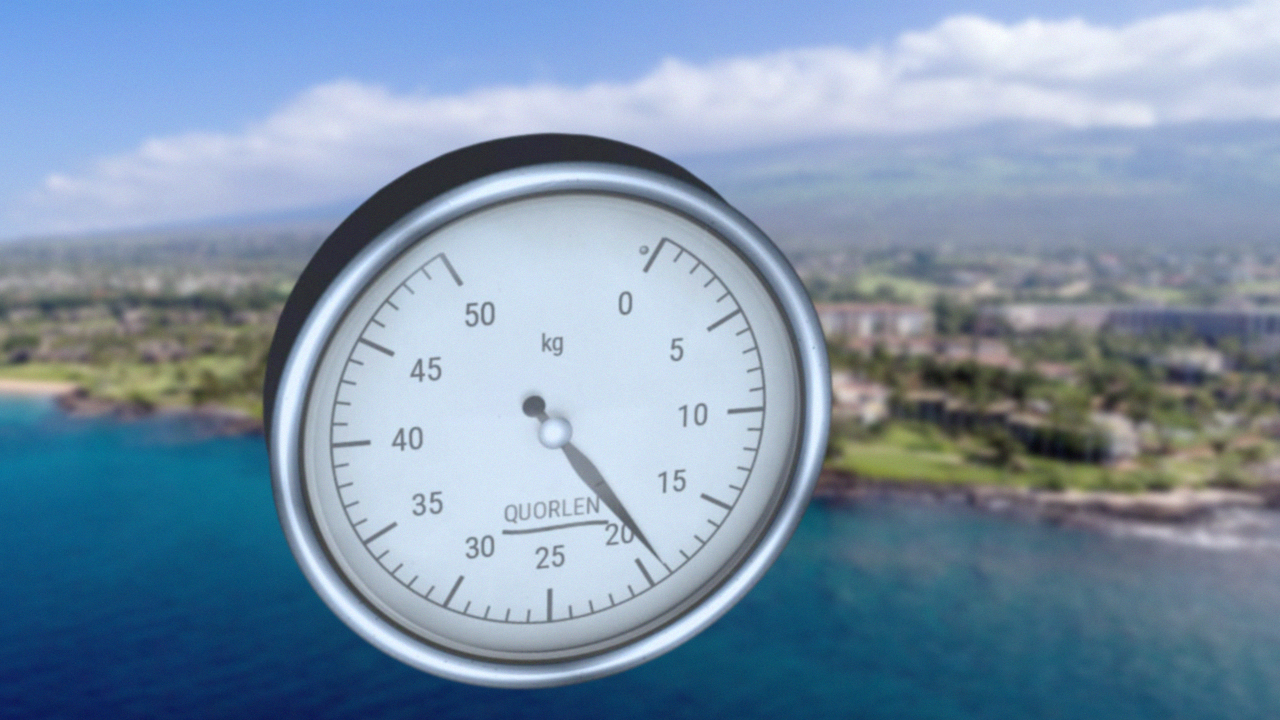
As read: 19kg
